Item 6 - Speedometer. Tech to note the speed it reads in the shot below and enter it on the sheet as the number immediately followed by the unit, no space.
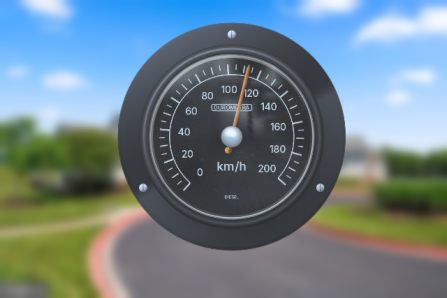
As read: 112.5km/h
